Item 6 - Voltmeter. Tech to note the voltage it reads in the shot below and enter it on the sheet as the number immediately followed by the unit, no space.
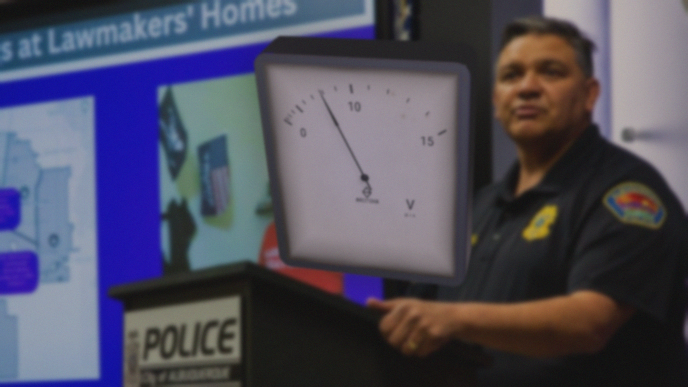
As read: 8V
